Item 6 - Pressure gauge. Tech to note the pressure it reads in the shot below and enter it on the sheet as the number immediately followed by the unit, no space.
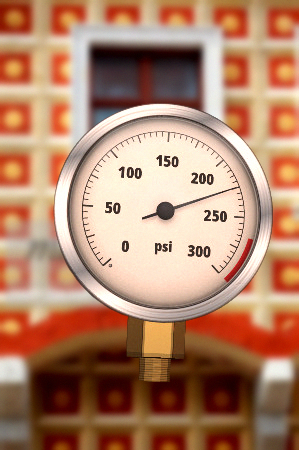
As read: 225psi
